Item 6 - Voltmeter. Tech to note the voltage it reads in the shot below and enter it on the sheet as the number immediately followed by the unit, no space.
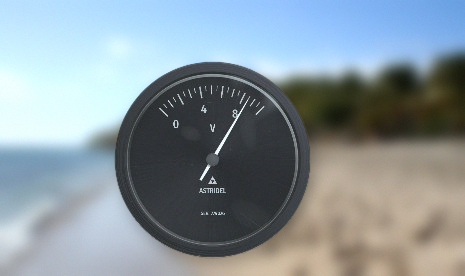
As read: 8.5V
